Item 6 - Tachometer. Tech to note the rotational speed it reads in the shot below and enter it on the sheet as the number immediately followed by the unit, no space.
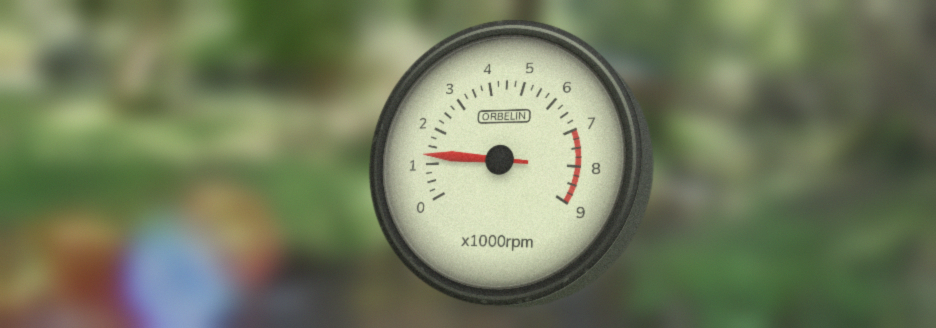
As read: 1250rpm
